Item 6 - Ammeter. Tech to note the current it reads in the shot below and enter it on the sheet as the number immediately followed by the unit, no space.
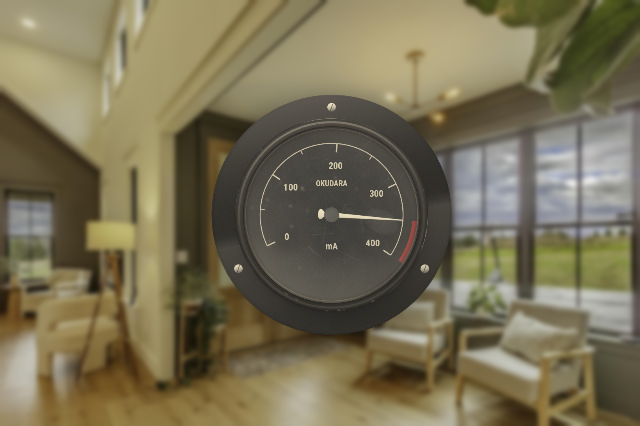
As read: 350mA
